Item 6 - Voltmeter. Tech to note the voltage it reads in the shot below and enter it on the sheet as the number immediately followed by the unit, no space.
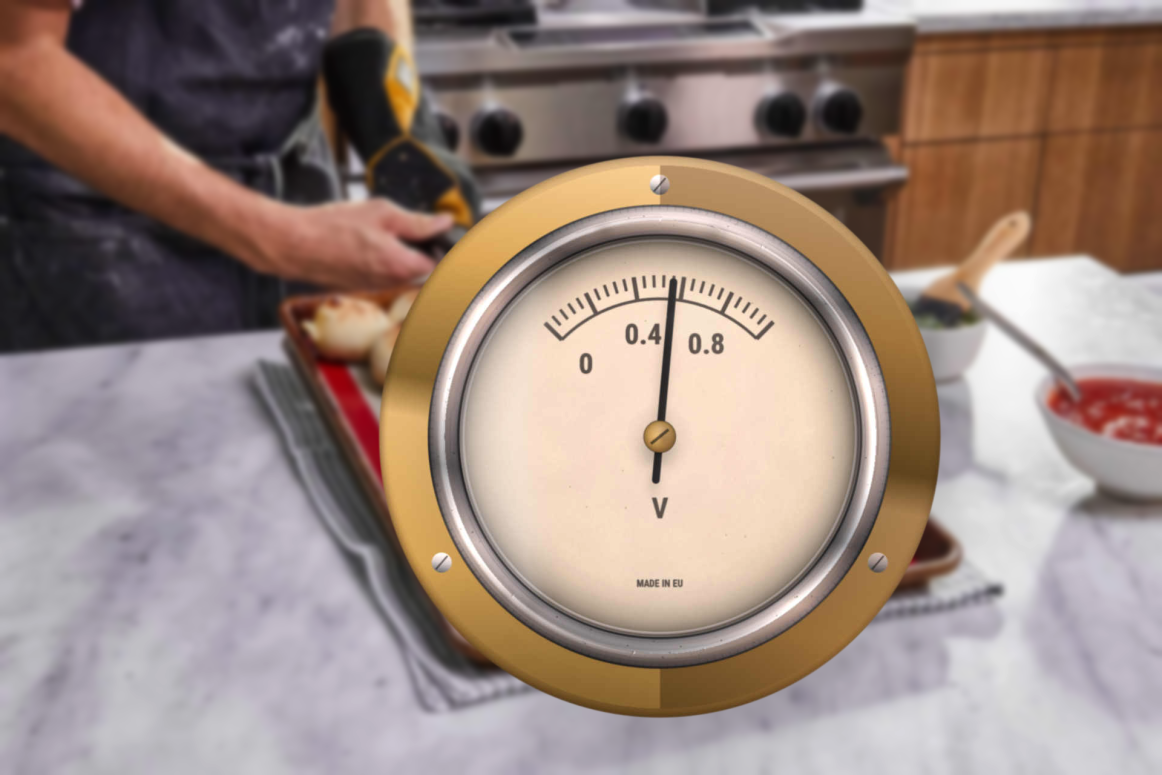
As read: 0.56V
